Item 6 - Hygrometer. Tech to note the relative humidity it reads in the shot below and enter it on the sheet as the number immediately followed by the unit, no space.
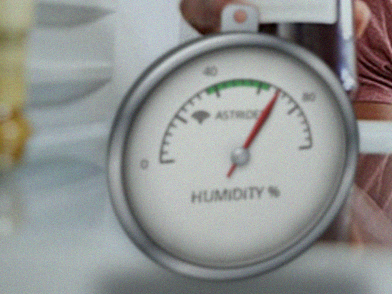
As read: 68%
